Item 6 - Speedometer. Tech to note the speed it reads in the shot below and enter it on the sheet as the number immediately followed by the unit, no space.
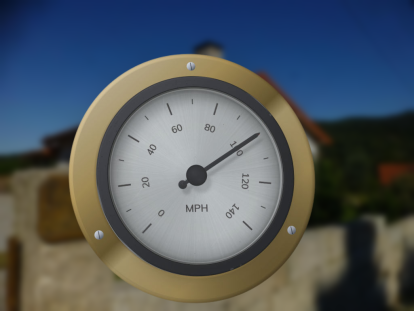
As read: 100mph
